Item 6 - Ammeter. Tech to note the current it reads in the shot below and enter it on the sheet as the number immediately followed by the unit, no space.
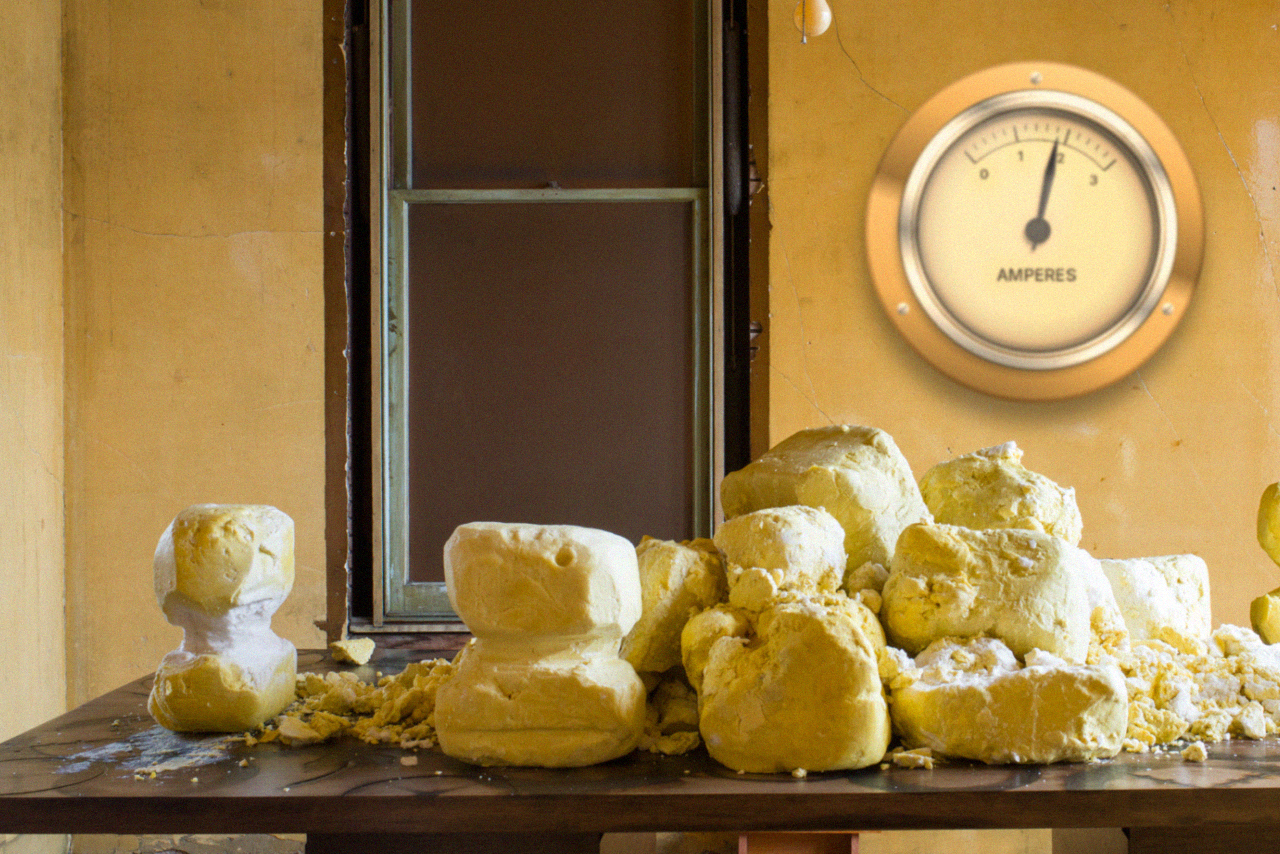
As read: 1.8A
